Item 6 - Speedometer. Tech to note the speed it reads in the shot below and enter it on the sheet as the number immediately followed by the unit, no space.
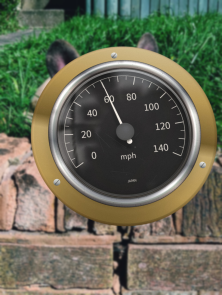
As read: 60mph
